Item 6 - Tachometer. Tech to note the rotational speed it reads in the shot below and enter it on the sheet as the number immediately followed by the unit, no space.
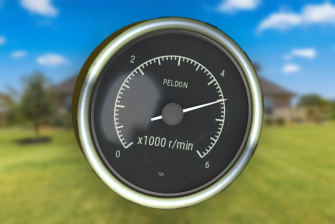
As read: 4500rpm
